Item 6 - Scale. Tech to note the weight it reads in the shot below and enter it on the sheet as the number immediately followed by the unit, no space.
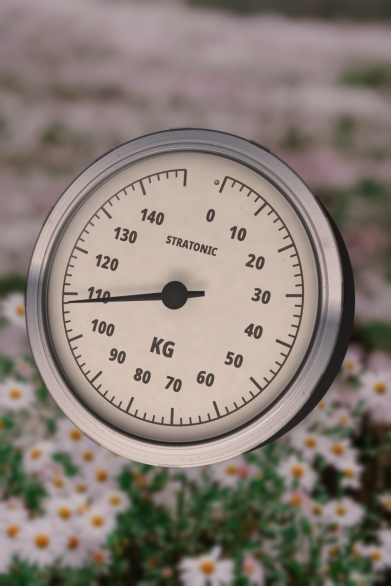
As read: 108kg
